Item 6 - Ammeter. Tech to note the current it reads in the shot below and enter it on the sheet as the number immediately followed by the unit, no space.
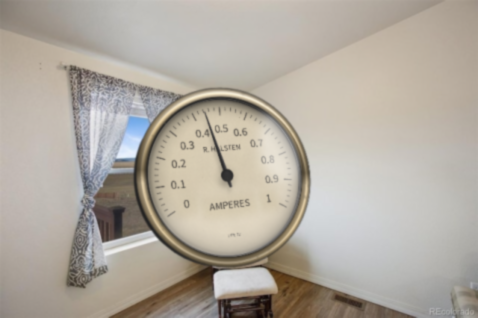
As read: 0.44A
